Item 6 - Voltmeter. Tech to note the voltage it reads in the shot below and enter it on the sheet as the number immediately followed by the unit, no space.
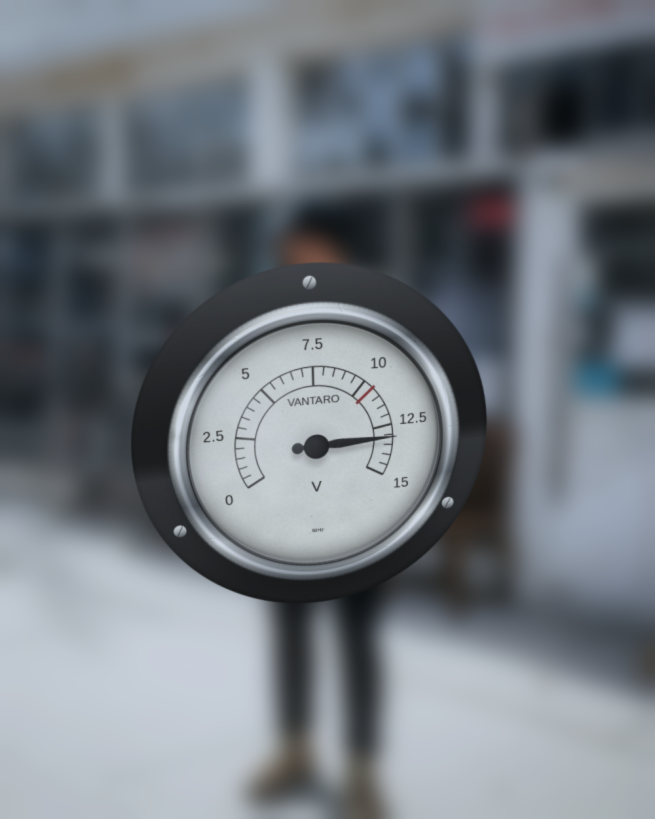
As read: 13V
